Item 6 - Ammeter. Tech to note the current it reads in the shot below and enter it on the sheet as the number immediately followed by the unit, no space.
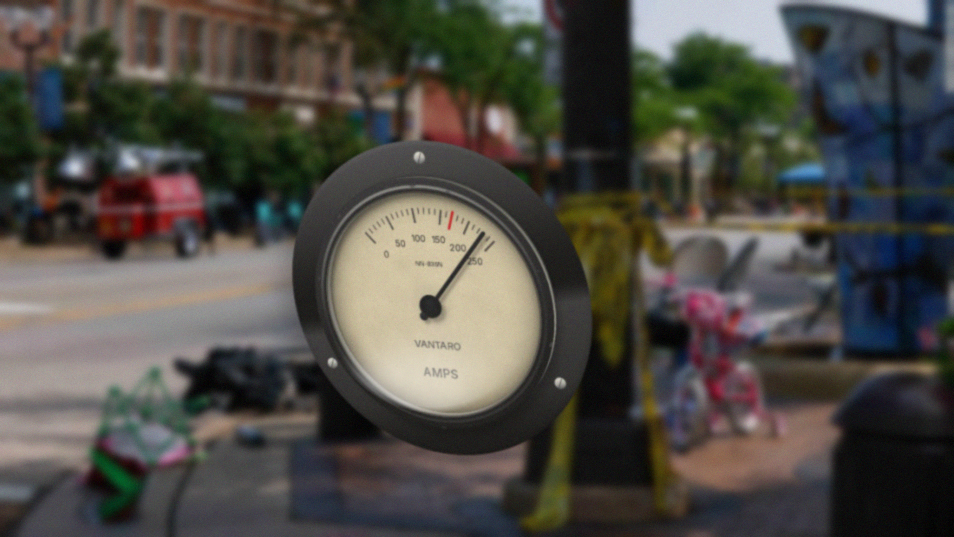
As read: 230A
